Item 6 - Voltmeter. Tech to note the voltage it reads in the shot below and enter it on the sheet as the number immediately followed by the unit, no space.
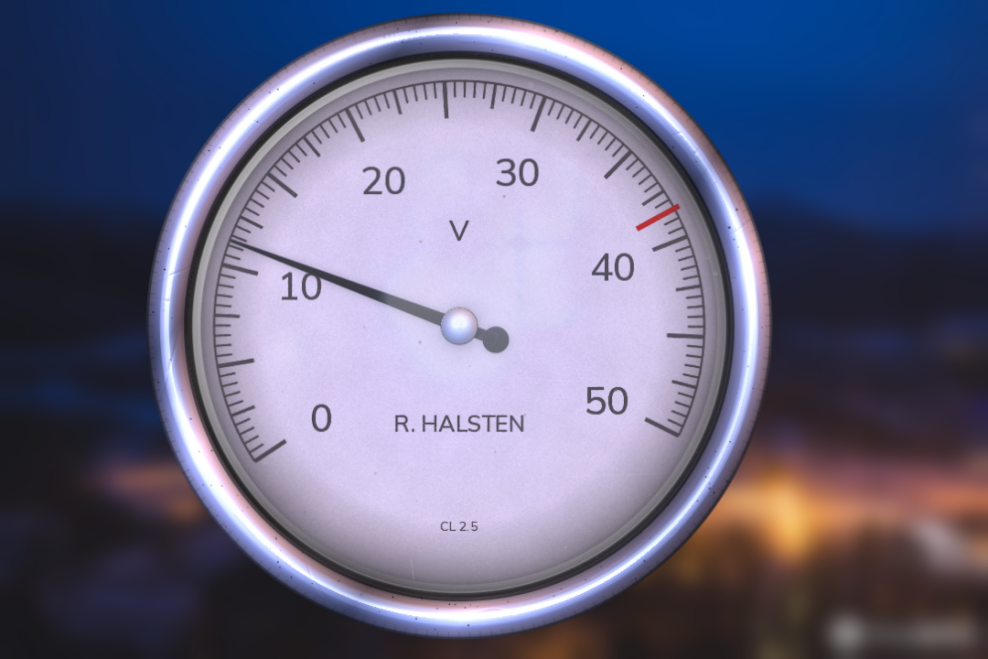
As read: 11.25V
